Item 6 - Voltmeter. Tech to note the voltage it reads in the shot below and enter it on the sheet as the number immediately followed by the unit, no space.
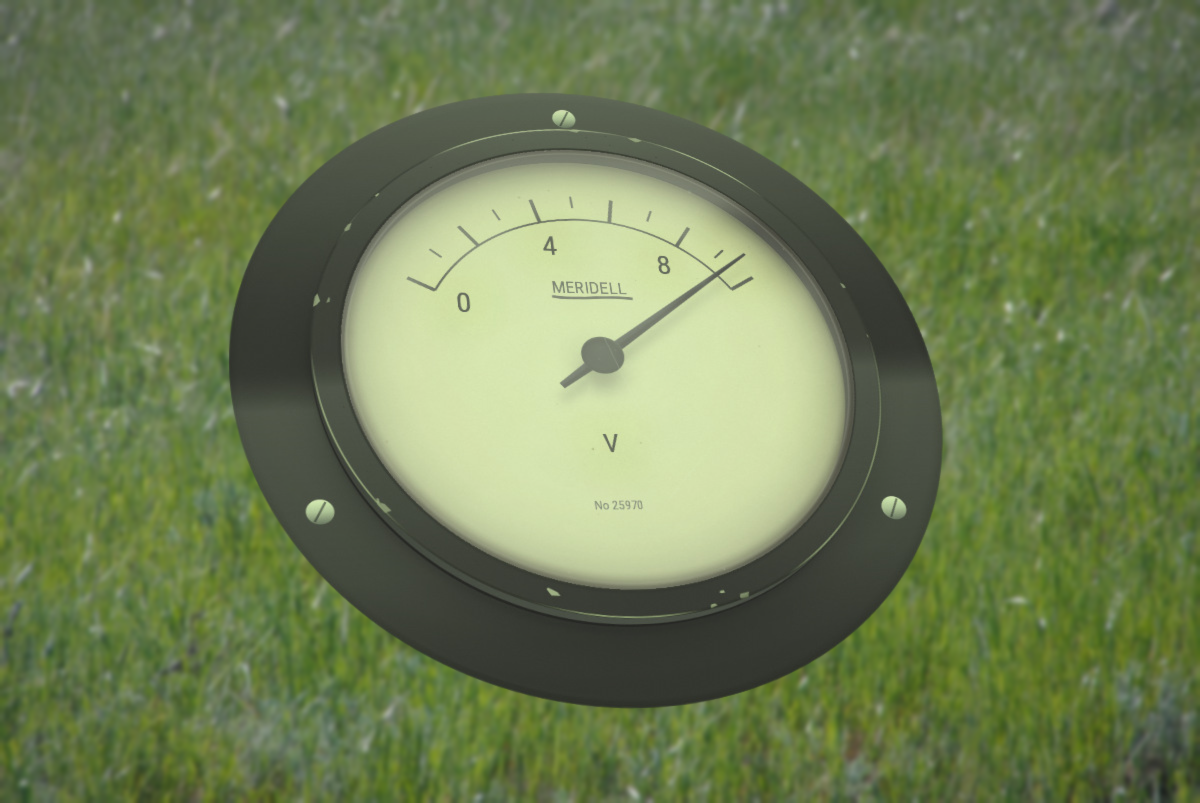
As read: 9.5V
